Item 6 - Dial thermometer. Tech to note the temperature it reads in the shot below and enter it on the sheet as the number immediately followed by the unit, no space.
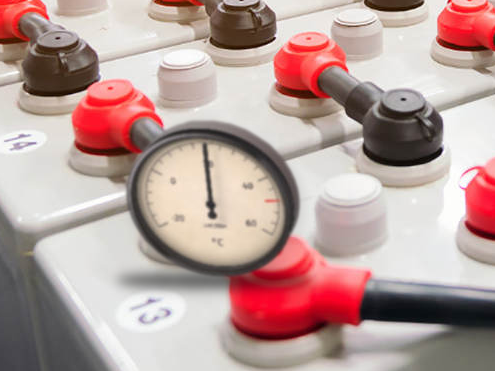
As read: 20°C
